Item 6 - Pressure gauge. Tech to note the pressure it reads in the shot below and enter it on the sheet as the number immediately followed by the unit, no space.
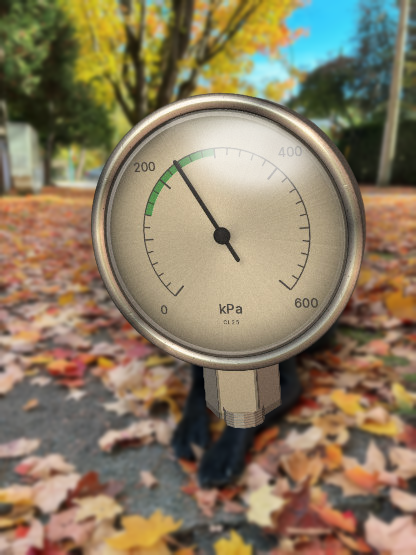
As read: 240kPa
